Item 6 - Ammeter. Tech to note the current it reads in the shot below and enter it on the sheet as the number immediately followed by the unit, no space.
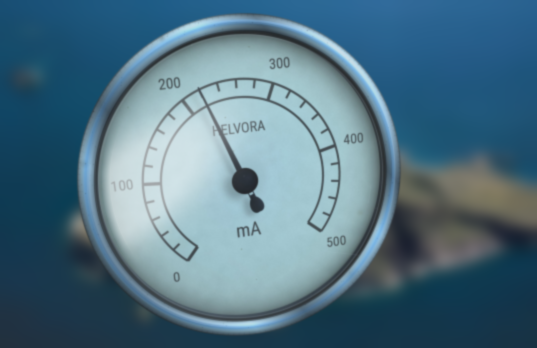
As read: 220mA
